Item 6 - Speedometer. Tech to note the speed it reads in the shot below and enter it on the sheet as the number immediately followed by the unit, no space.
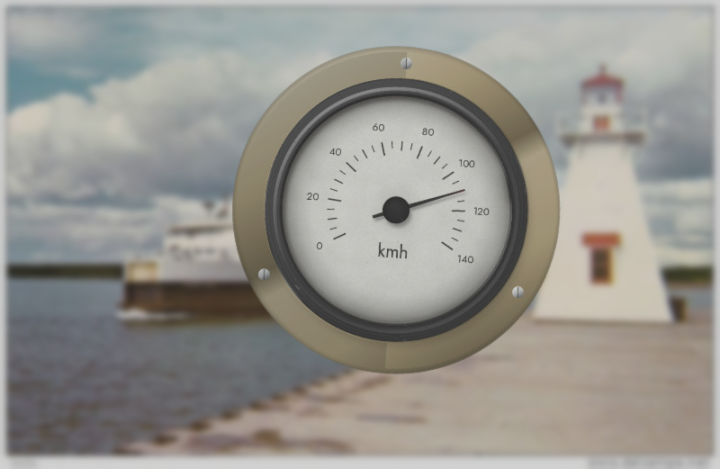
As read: 110km/h
